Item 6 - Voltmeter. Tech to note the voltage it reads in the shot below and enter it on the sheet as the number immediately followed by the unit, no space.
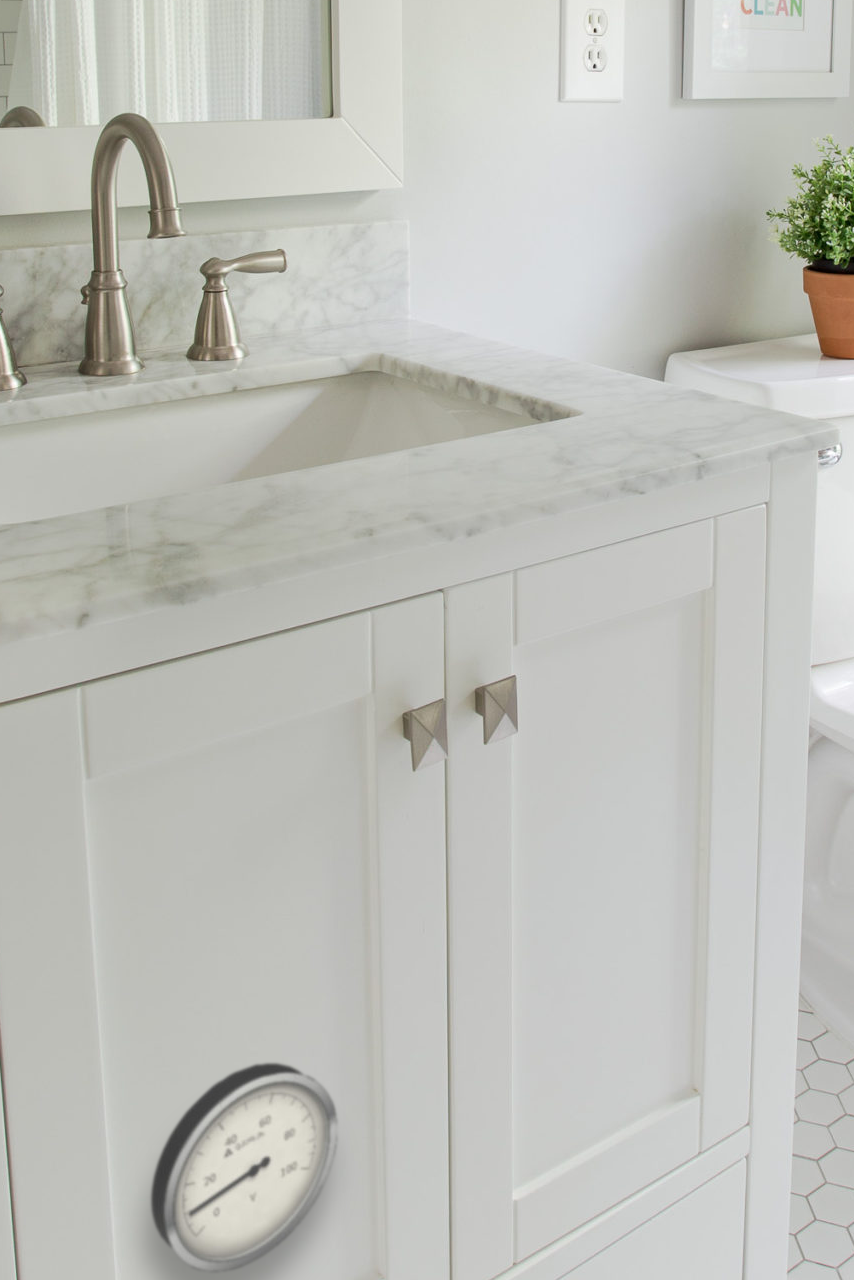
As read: 10V
